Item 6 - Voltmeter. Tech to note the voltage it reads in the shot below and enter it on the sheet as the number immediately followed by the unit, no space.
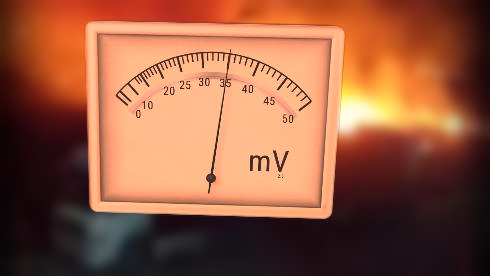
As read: 35mV
